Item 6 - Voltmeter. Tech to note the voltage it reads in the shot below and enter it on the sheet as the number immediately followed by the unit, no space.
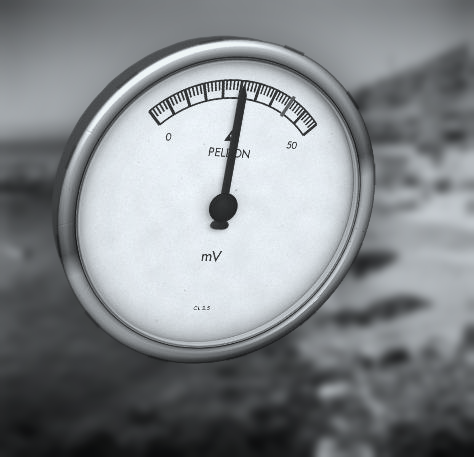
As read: 25mV
